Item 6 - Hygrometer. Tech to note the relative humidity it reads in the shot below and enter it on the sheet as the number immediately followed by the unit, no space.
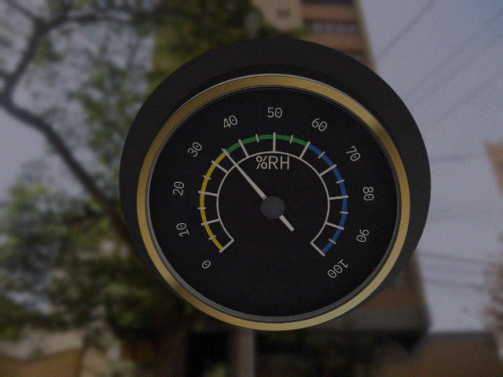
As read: 35%
